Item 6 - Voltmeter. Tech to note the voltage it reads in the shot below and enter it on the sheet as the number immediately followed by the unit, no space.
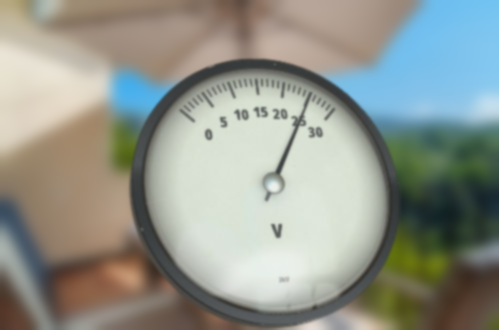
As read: 25V
